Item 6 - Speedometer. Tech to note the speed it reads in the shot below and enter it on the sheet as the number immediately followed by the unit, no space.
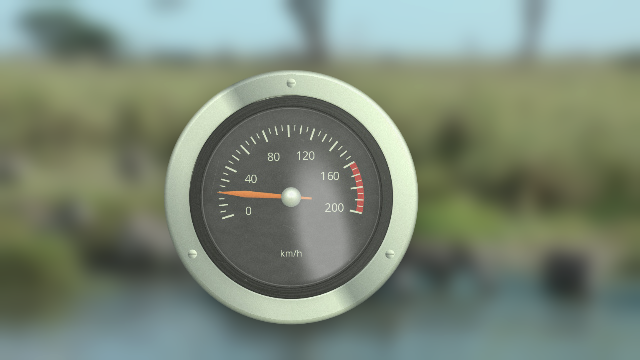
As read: 20km/h
